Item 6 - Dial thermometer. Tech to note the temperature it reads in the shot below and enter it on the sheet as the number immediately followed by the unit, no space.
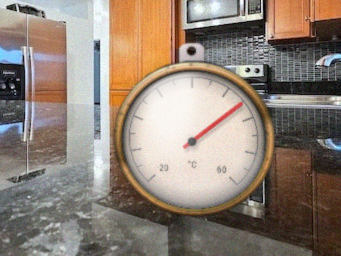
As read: 35°C
